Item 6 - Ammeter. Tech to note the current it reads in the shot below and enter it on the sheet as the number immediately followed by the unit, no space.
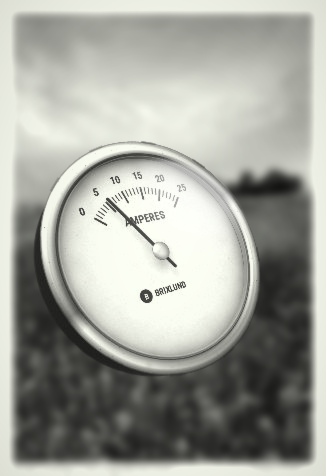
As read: 5A
